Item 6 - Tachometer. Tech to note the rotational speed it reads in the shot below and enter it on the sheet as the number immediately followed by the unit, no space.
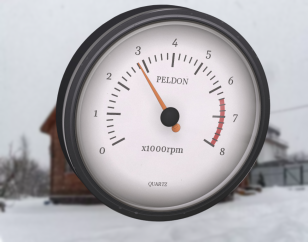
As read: 2800rpm
